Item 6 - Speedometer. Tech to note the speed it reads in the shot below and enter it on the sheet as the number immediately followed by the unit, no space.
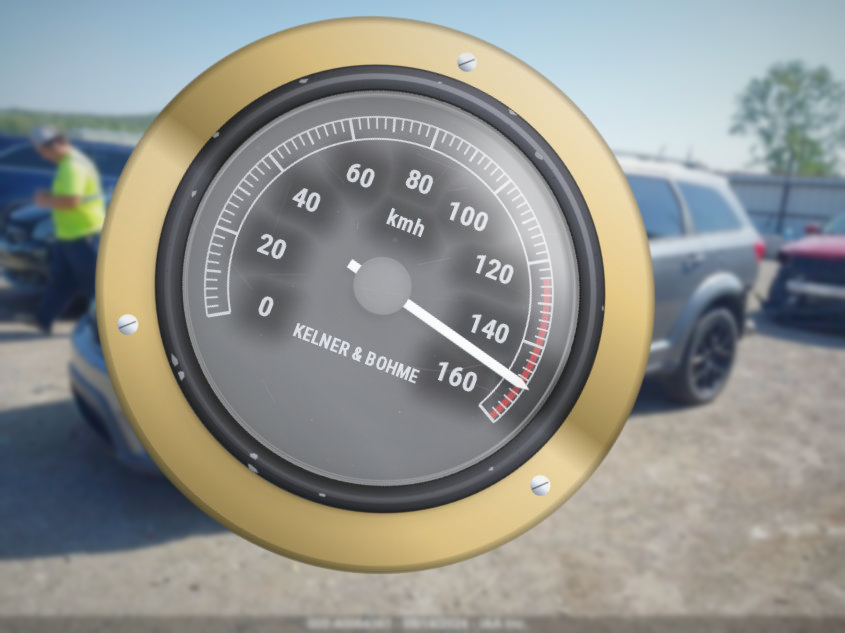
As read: 150km/h
